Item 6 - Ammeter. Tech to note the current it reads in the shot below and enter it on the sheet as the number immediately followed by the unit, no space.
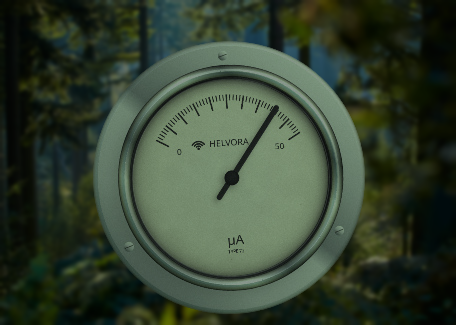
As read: 40µA
